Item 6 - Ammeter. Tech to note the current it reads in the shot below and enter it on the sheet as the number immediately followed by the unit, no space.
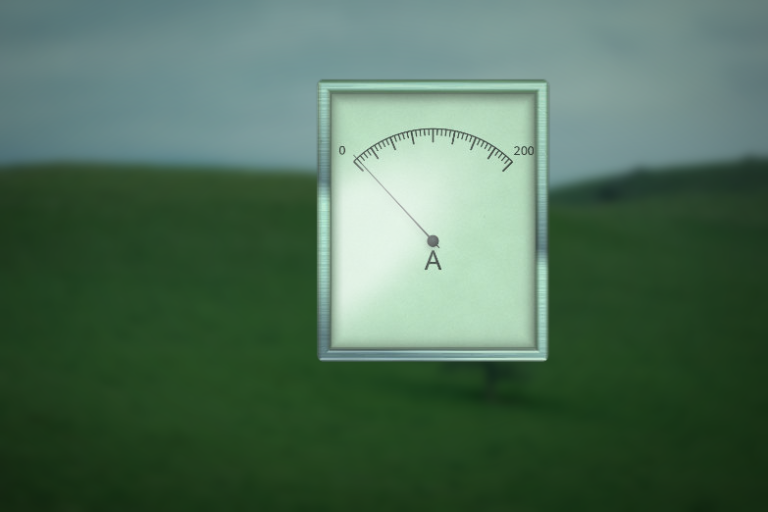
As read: 5A
